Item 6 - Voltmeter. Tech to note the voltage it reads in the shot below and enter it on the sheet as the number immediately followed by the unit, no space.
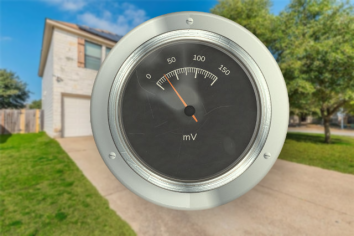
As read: 25mV
